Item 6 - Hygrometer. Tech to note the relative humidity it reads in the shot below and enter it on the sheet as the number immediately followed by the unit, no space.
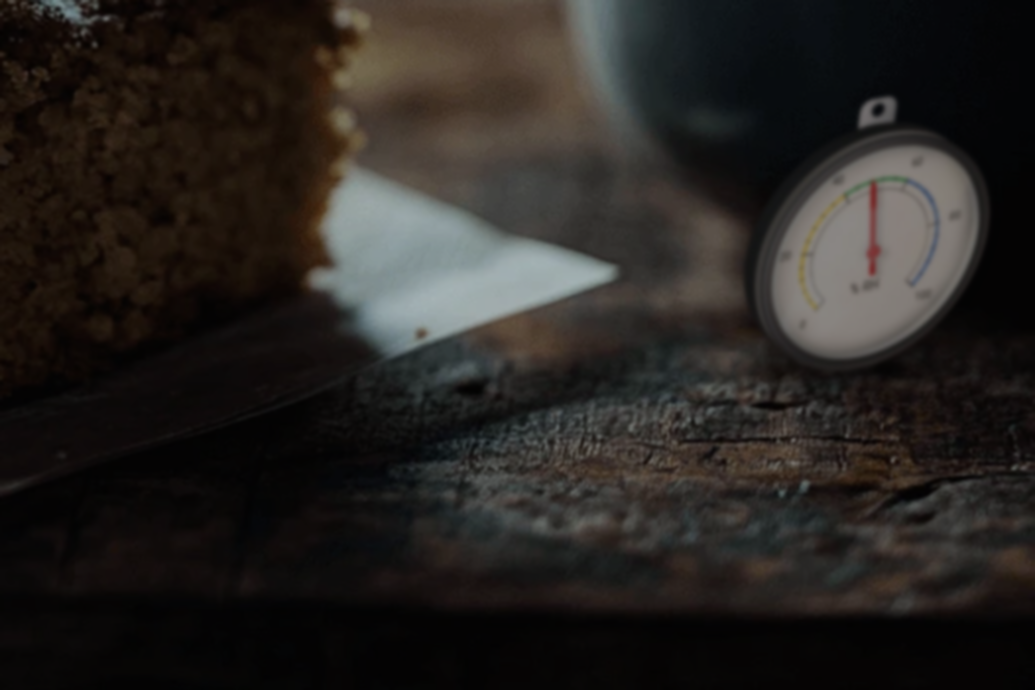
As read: 48%
